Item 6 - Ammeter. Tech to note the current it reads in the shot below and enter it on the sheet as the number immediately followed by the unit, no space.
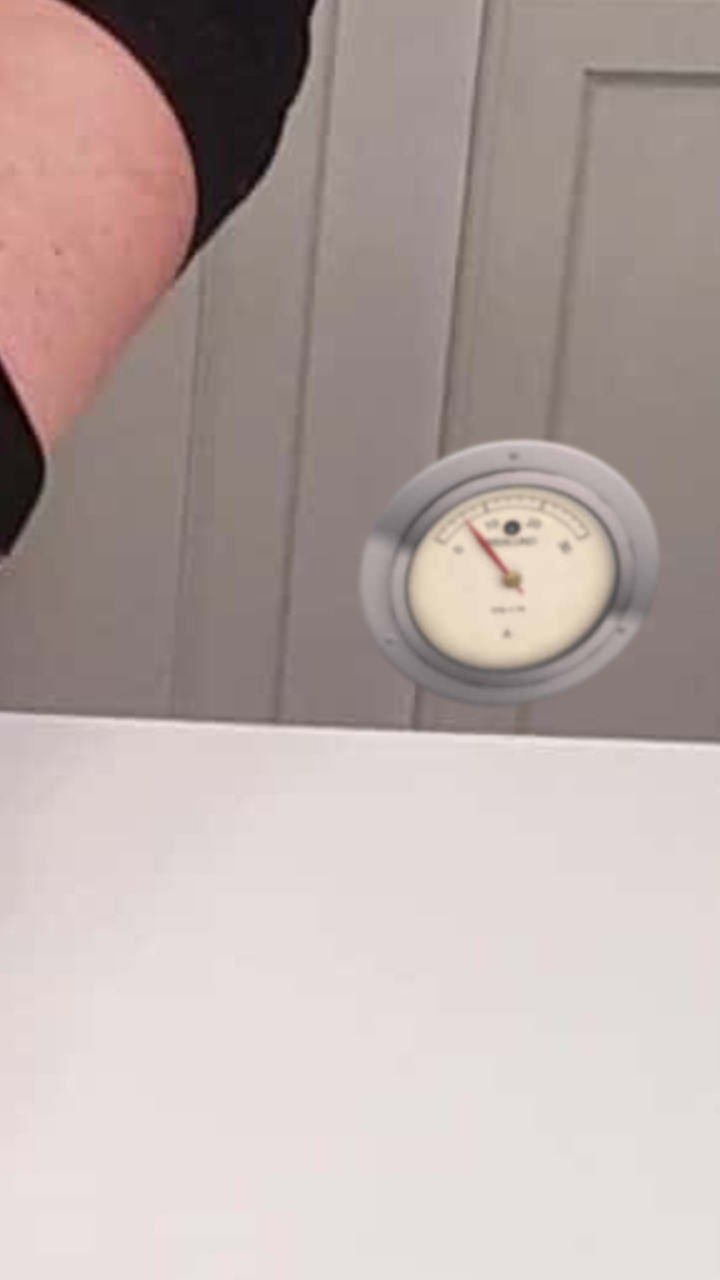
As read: 6A
